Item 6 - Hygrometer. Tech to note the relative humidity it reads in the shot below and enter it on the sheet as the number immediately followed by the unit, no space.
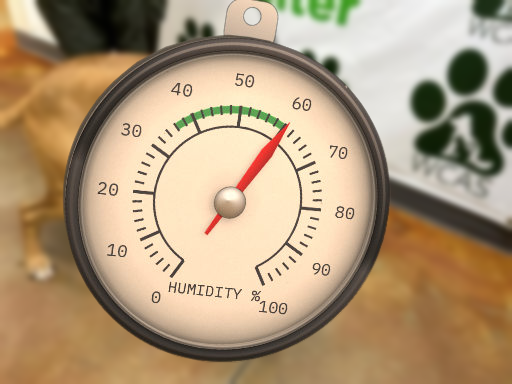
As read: 60%
